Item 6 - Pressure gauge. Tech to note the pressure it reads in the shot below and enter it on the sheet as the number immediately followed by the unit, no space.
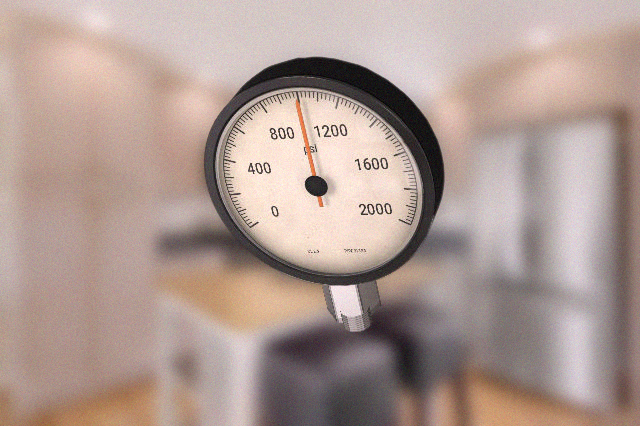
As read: 1000psi
